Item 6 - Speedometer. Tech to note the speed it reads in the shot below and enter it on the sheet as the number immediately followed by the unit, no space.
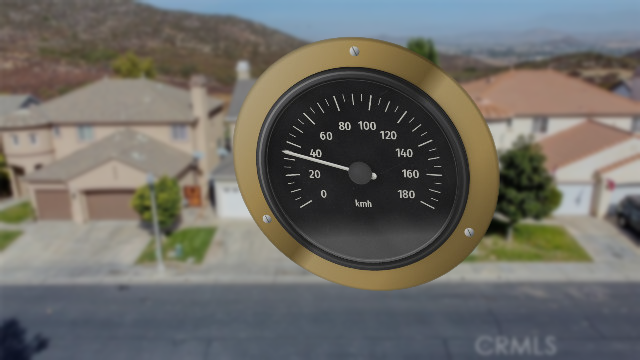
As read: 35km/h
